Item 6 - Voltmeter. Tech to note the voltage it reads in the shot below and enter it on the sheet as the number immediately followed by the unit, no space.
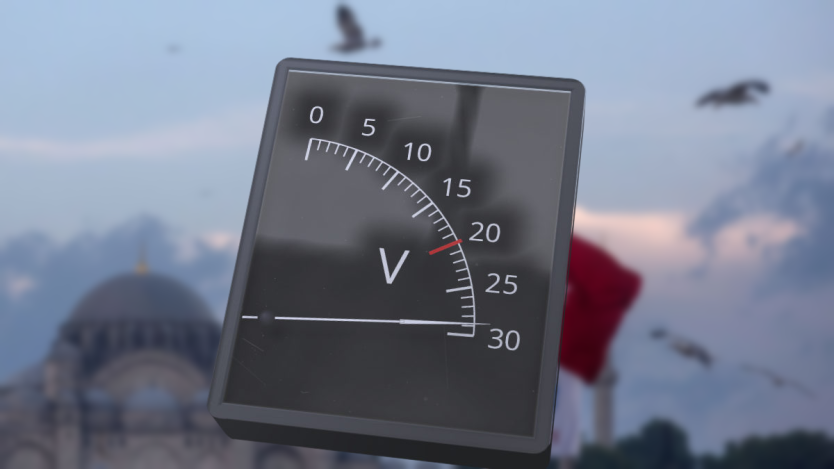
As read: 29V
